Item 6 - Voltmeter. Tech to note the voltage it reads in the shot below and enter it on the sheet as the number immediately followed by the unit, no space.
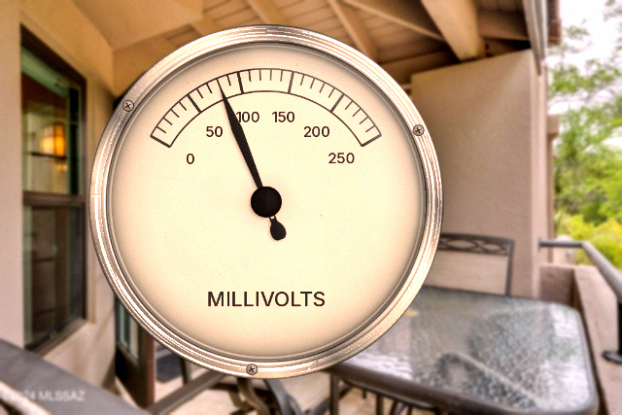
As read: 80mV
